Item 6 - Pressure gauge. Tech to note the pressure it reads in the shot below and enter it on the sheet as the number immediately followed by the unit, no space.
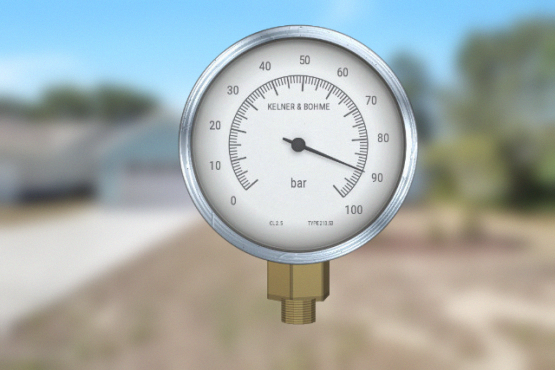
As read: 90bar
